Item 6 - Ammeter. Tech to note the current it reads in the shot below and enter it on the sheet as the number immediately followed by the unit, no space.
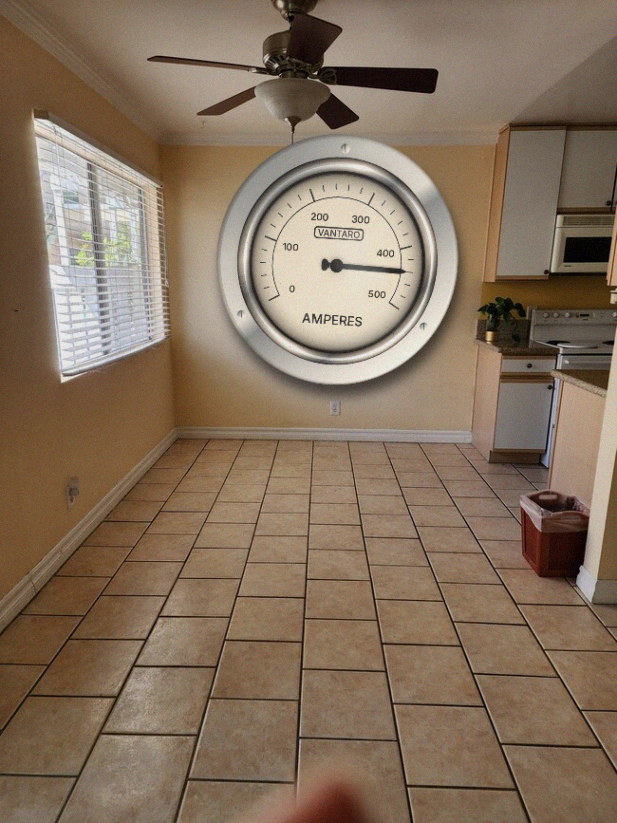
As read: 440A
